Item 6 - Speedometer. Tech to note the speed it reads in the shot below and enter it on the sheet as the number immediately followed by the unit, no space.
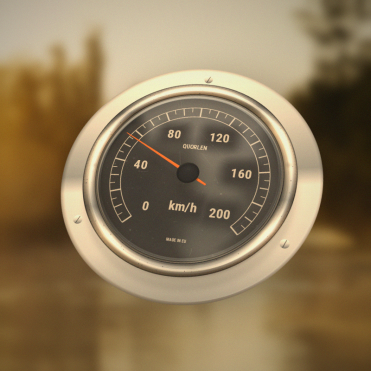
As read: 55km/h
